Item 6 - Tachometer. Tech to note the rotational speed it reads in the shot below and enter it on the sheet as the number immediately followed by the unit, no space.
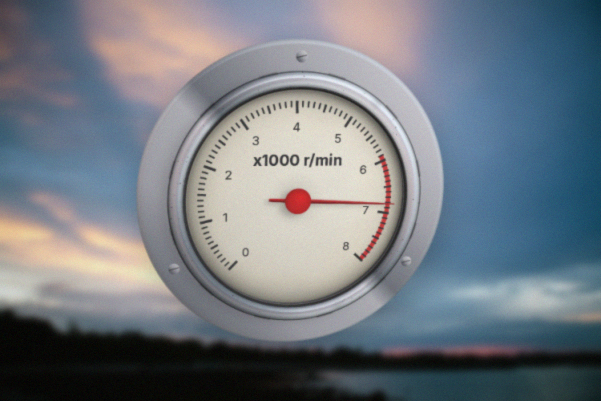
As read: 6800rpm
